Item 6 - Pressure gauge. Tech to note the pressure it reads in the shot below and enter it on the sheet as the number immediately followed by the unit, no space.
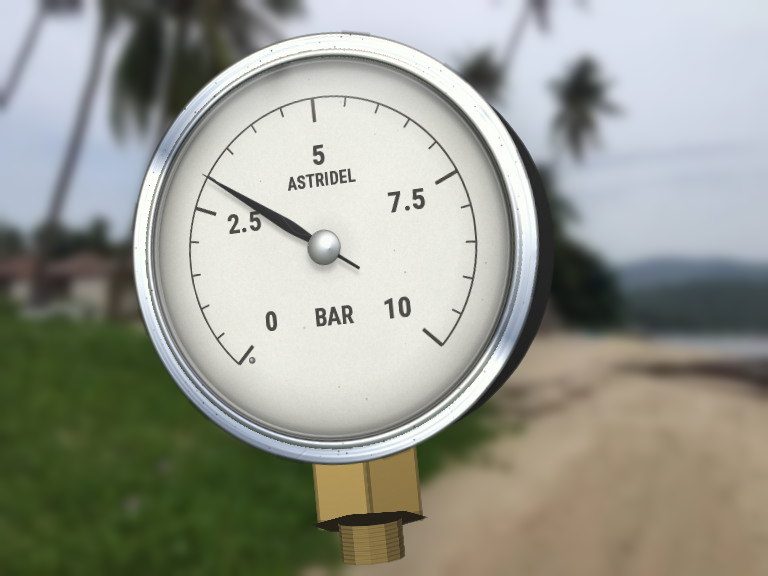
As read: 3bar
